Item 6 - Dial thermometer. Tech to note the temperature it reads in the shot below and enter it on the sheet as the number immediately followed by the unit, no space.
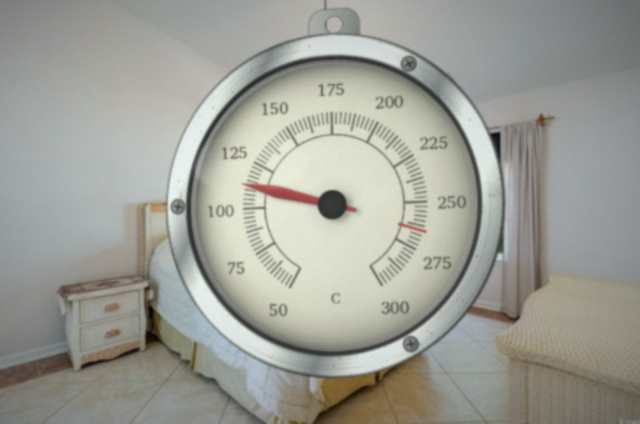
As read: 112.5°C
